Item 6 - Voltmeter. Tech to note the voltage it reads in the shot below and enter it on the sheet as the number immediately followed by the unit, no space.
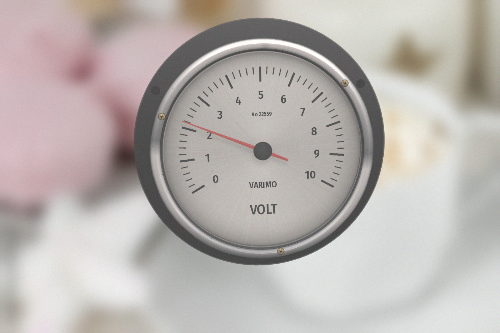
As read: 2.2V
